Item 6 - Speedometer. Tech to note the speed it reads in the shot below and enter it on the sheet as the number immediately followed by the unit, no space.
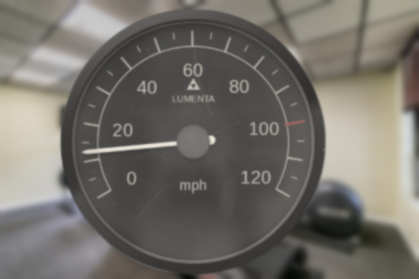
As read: 12.5mph
